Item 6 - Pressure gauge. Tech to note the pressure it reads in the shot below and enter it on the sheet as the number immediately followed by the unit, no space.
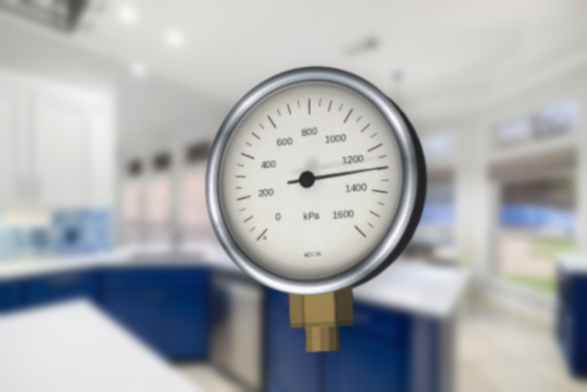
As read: 1300kPa
